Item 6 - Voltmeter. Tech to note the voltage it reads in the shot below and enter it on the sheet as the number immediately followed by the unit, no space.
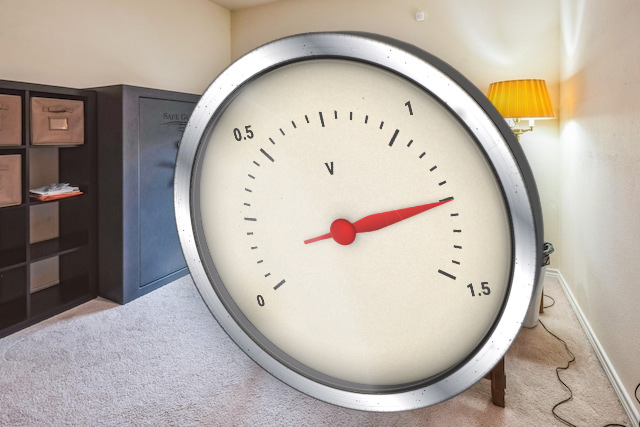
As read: 1.25V
